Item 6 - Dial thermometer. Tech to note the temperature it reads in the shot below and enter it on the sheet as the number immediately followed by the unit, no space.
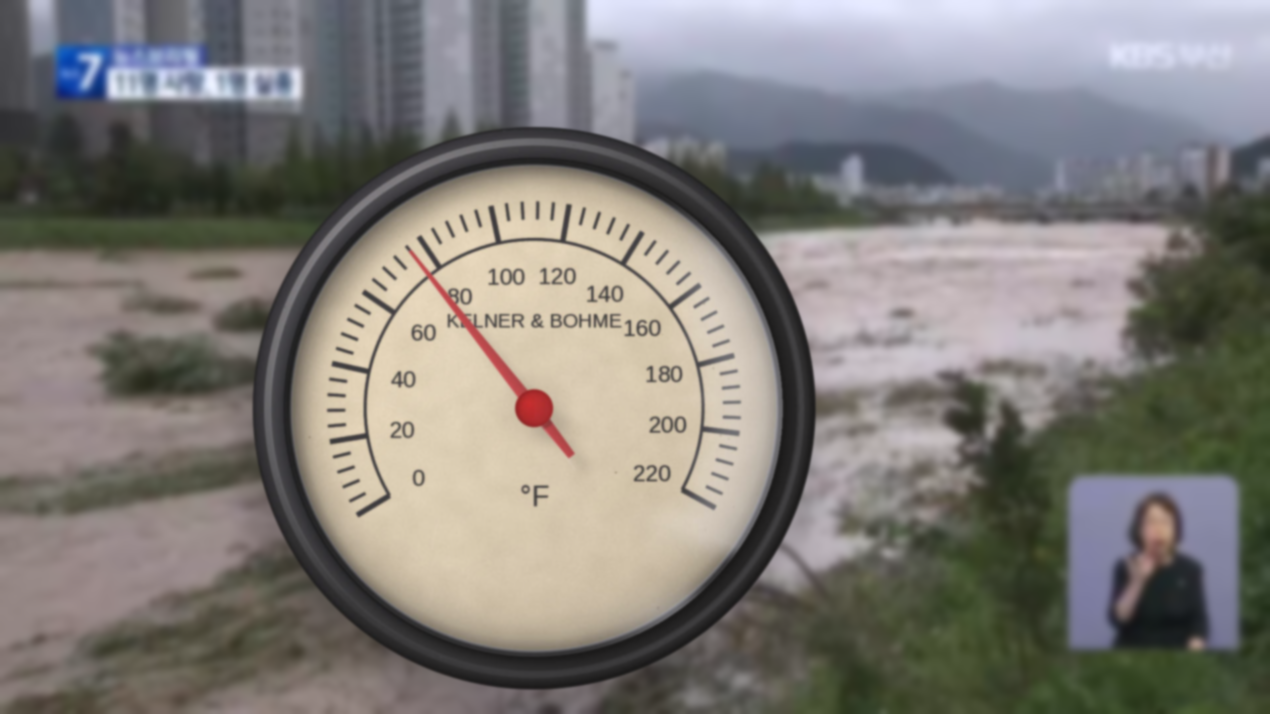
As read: 76°F
